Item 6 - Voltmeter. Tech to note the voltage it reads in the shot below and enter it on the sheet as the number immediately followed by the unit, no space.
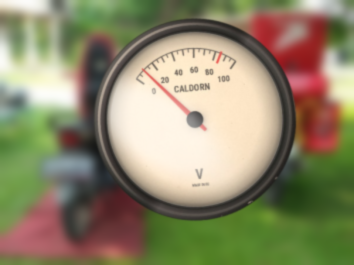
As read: 10V
